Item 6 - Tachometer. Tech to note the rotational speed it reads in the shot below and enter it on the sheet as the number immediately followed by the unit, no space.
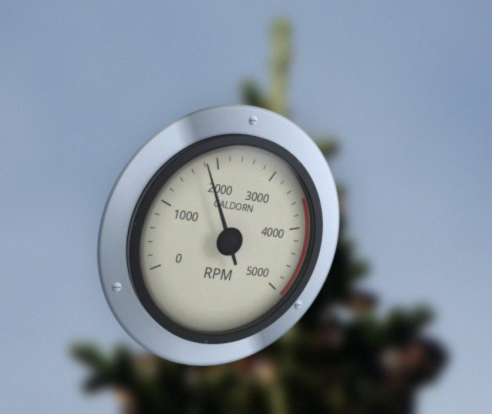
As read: 1800rpm
